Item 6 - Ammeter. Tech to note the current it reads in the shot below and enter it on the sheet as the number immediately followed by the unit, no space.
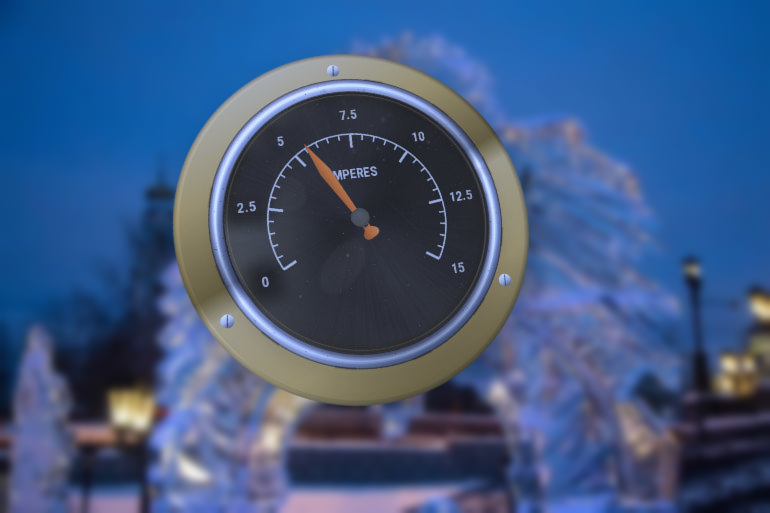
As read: 5.5A
